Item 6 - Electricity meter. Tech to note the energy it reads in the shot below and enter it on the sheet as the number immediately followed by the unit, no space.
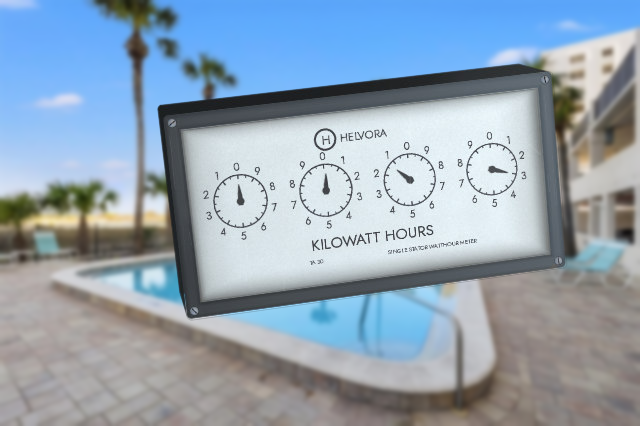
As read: 13kWh
